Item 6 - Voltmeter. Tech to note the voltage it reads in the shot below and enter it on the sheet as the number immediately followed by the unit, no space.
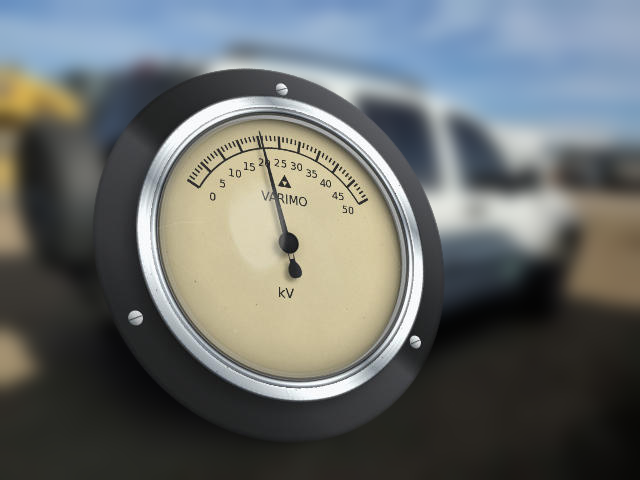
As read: 20kV
